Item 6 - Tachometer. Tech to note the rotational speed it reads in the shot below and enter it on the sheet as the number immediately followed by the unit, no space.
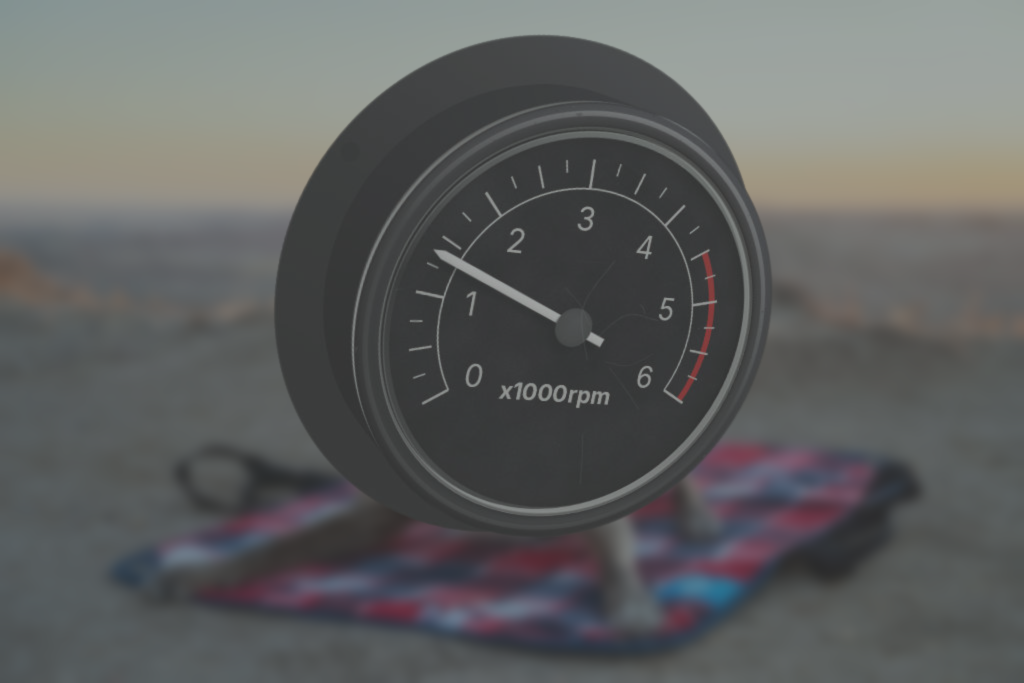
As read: 1375rpm
